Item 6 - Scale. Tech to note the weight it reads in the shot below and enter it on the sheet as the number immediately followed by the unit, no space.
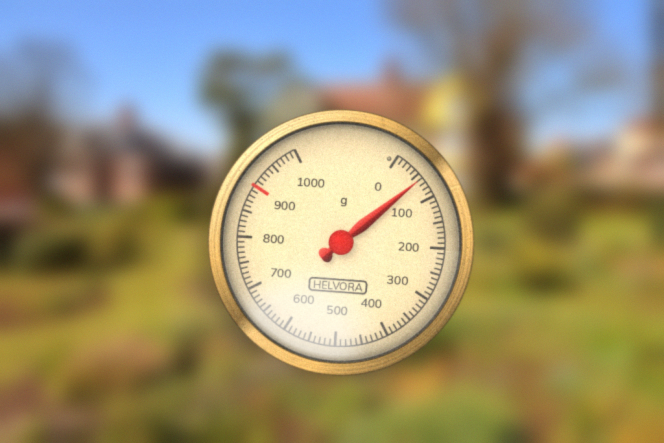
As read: 60g
